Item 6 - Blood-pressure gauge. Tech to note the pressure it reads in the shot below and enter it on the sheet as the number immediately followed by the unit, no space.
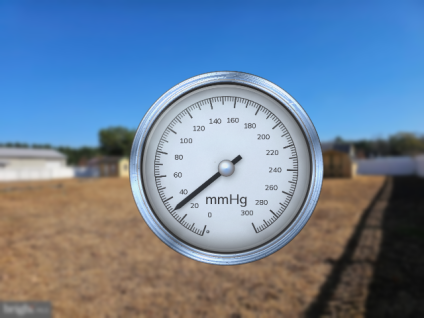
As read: 30mmHg
